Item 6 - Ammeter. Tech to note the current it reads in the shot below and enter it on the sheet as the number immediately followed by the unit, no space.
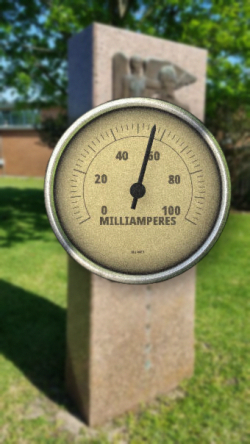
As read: 56mA
